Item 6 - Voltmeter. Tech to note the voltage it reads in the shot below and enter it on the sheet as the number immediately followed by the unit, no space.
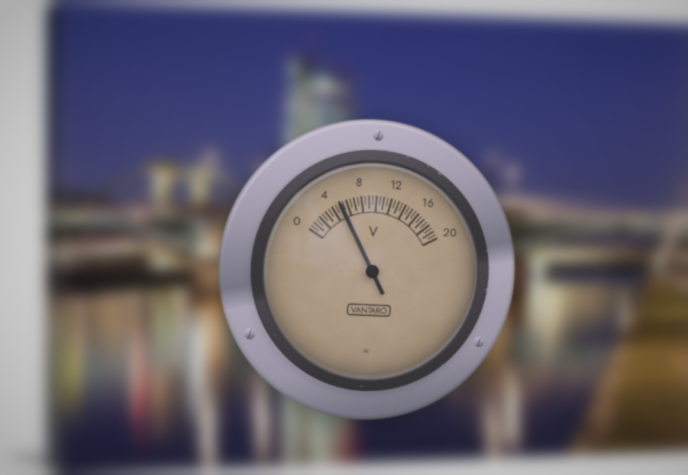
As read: 5V
